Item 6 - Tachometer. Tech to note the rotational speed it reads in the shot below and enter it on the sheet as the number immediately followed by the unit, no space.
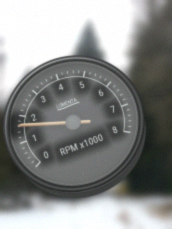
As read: 1600rpm
